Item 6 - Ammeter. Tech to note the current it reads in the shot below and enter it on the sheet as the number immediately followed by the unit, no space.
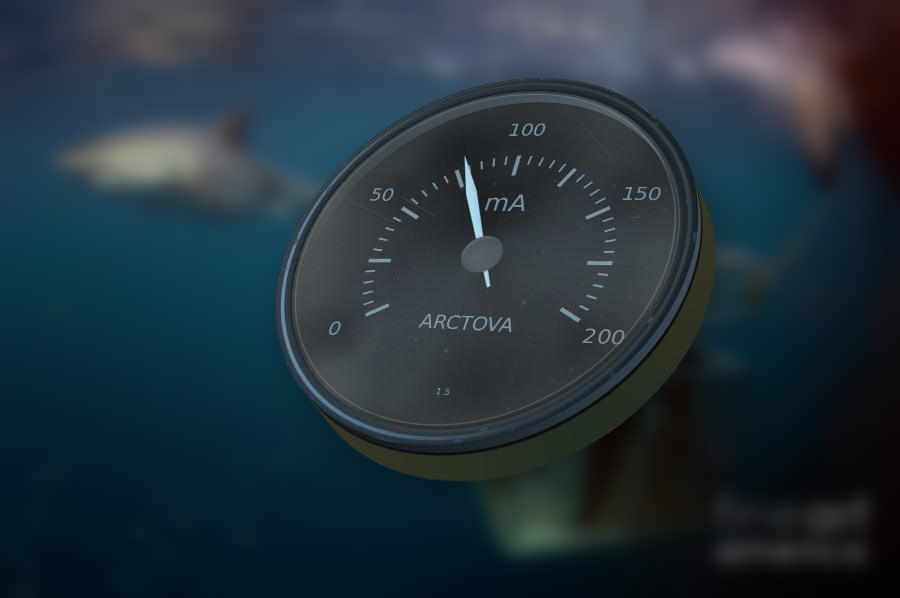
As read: 80mA
